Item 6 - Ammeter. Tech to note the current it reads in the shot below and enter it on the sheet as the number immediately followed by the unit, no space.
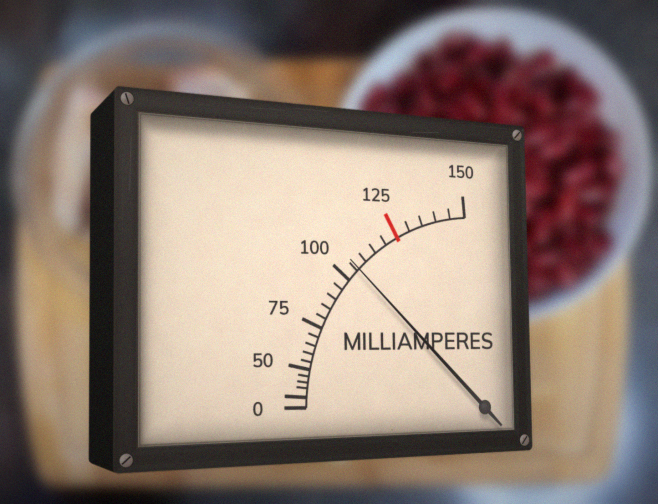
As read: 105mA
